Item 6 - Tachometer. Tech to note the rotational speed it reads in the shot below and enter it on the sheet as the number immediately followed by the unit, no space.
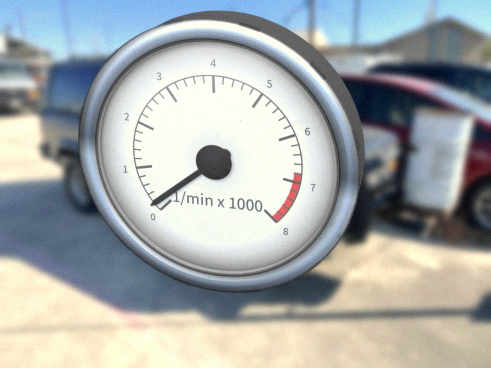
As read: 200rpm
